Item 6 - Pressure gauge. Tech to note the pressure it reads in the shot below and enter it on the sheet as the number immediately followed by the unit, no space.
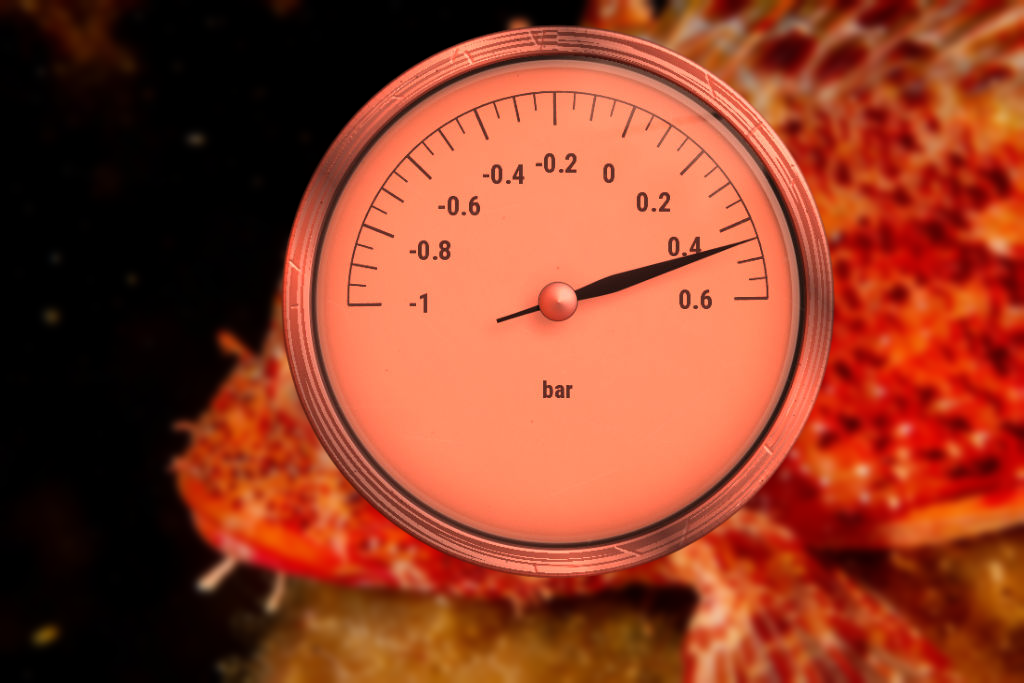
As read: 0.45bar
